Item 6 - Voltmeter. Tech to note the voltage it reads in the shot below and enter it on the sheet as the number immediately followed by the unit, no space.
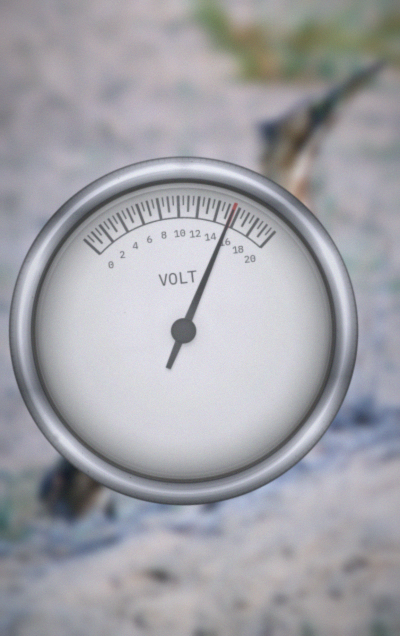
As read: 15.5V
